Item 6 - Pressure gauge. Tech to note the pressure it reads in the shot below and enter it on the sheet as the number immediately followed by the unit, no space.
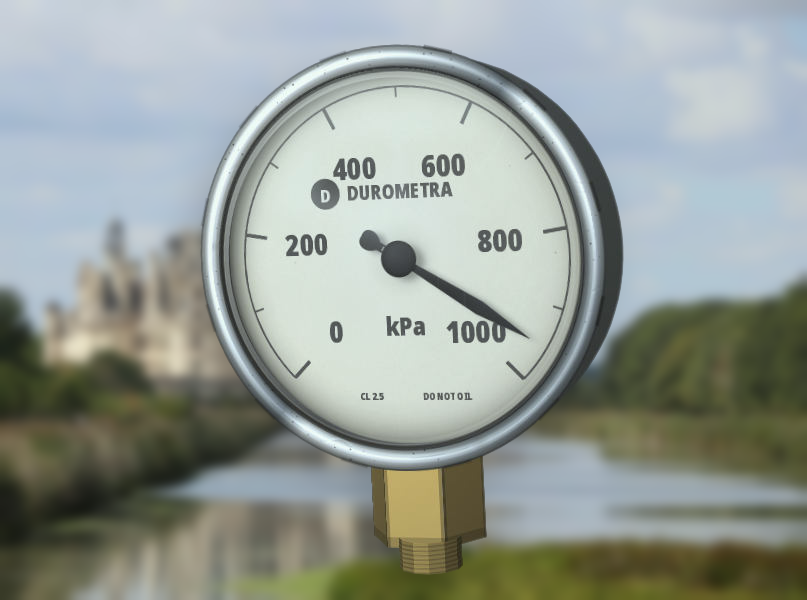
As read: 950kPa
